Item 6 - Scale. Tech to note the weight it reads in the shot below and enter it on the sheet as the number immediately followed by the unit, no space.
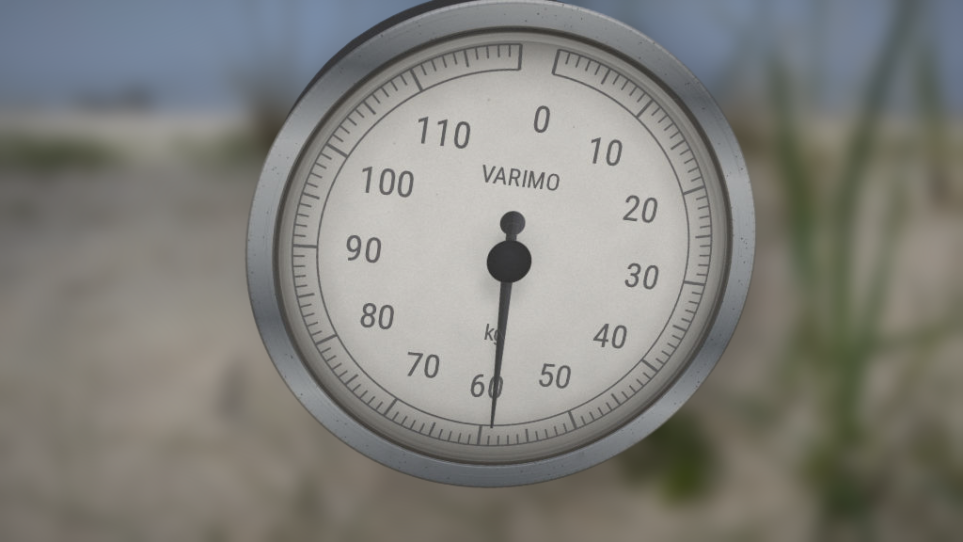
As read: 59kg
